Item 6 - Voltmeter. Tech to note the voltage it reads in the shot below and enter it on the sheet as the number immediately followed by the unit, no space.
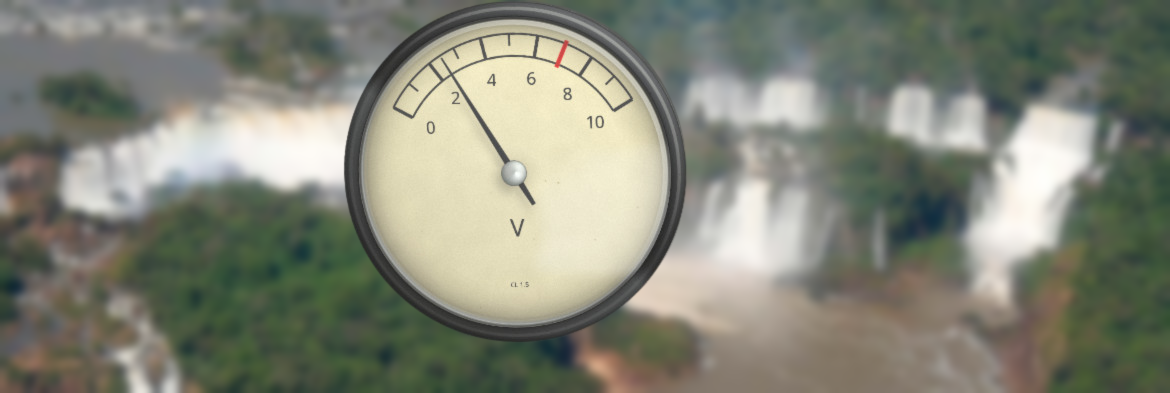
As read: 2.5V
